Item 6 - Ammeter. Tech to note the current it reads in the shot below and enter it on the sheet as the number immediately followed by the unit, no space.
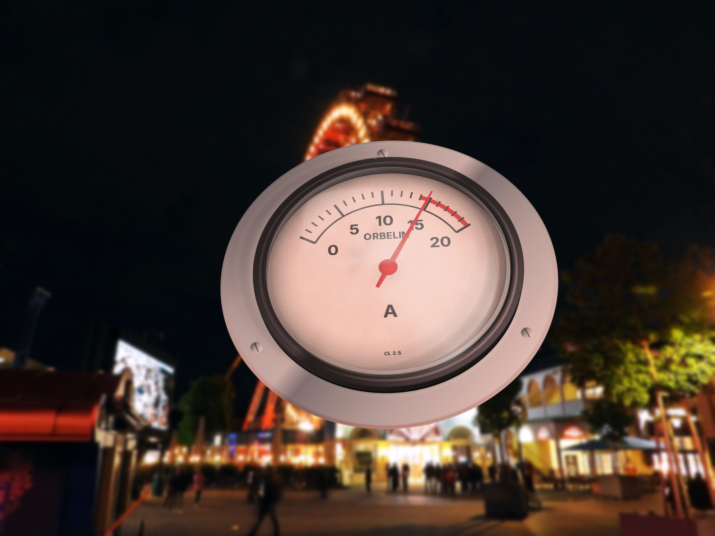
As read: 15A
